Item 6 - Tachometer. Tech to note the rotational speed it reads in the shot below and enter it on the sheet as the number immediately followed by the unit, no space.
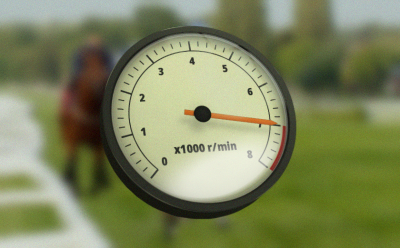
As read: 7000rpm
